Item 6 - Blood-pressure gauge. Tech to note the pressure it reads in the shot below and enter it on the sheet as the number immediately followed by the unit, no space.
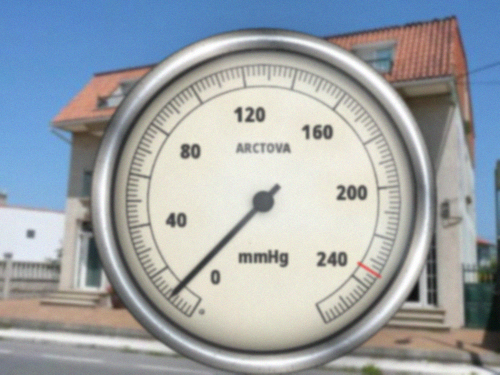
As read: 10mmHg
